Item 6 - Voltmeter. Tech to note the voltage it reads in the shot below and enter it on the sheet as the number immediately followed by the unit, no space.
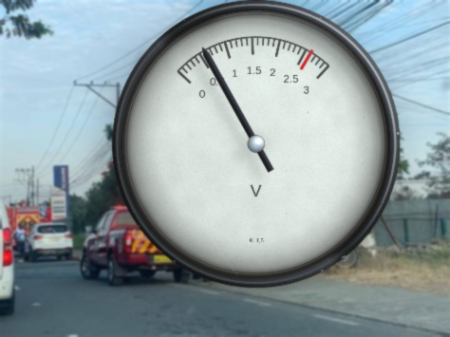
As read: 0.6V
